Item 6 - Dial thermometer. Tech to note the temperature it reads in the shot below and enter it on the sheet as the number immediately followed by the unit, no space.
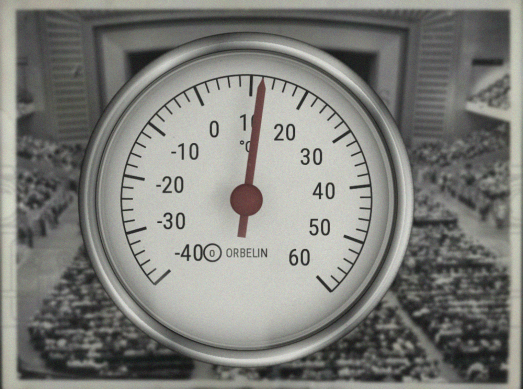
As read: 12°C
